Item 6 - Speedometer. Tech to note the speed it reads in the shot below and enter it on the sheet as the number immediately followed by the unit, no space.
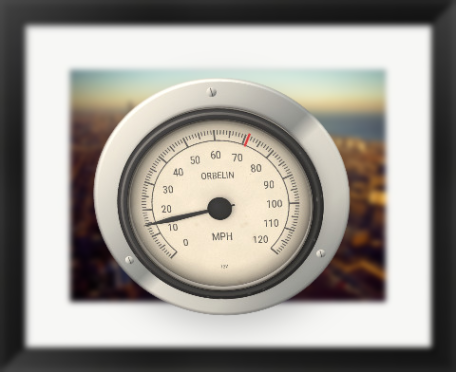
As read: 15mph
